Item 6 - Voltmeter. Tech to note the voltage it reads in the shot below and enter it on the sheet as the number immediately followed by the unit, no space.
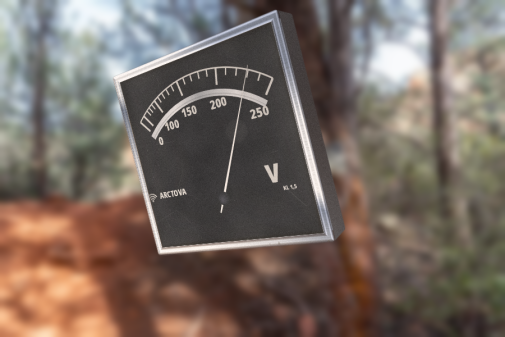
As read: 230V
